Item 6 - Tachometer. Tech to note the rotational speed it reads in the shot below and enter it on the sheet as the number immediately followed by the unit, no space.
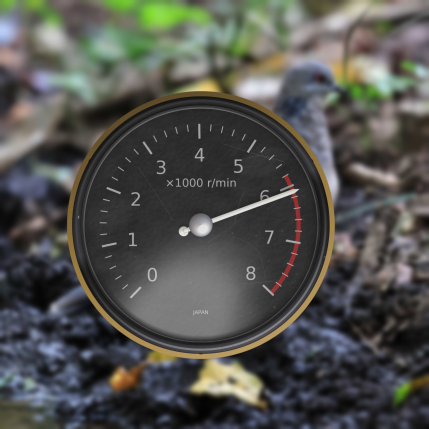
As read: 6100rpm
